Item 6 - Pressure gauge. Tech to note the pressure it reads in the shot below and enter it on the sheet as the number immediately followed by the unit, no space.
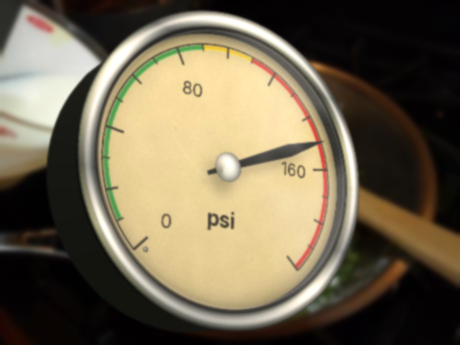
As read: 150psi
